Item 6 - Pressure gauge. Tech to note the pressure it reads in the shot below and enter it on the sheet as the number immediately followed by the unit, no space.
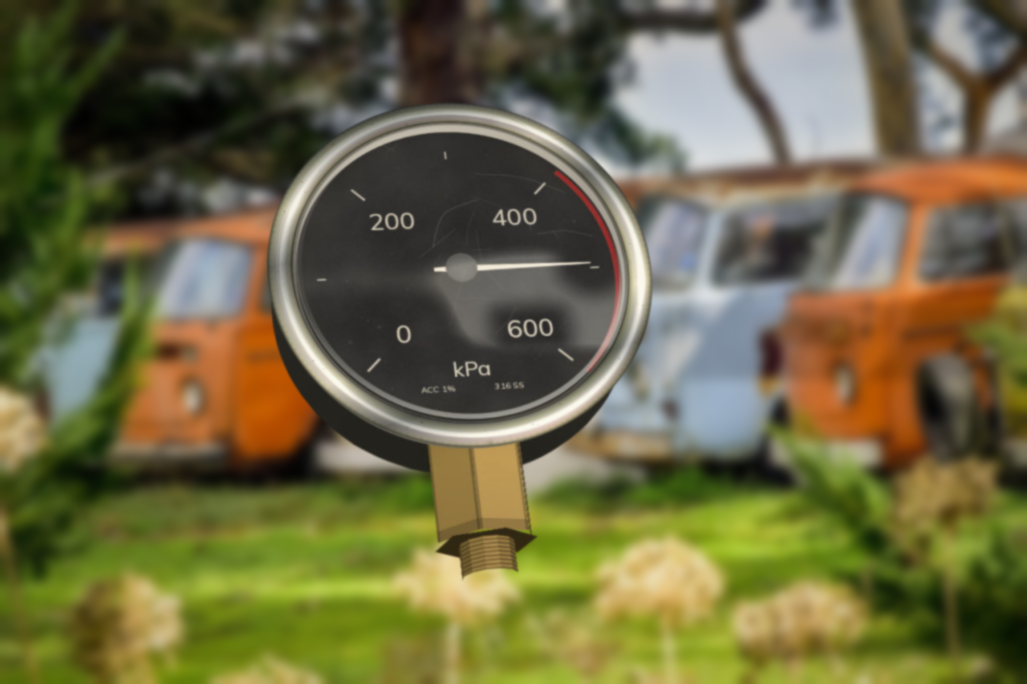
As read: 500kPa
